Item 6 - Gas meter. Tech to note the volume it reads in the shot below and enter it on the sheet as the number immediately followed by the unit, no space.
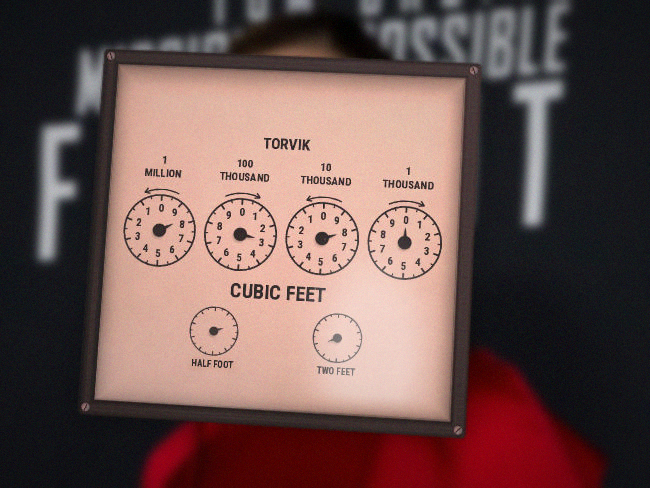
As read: 828000ft³
